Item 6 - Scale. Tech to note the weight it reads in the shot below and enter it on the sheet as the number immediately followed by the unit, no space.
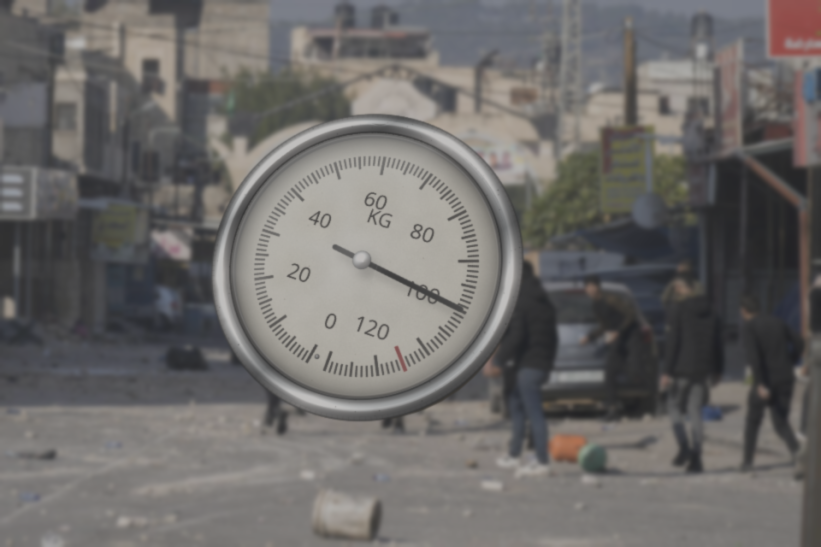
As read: 100kg
